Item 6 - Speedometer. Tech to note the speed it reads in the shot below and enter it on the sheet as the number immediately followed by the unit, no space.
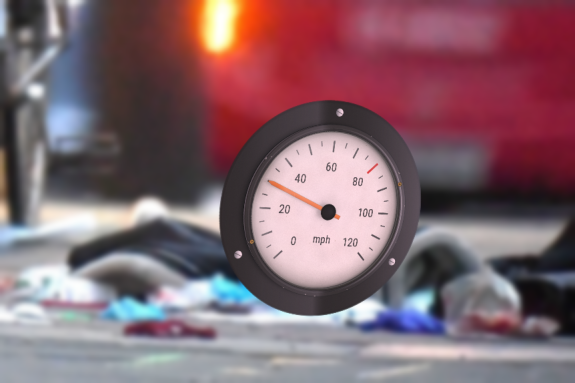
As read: 30mph
